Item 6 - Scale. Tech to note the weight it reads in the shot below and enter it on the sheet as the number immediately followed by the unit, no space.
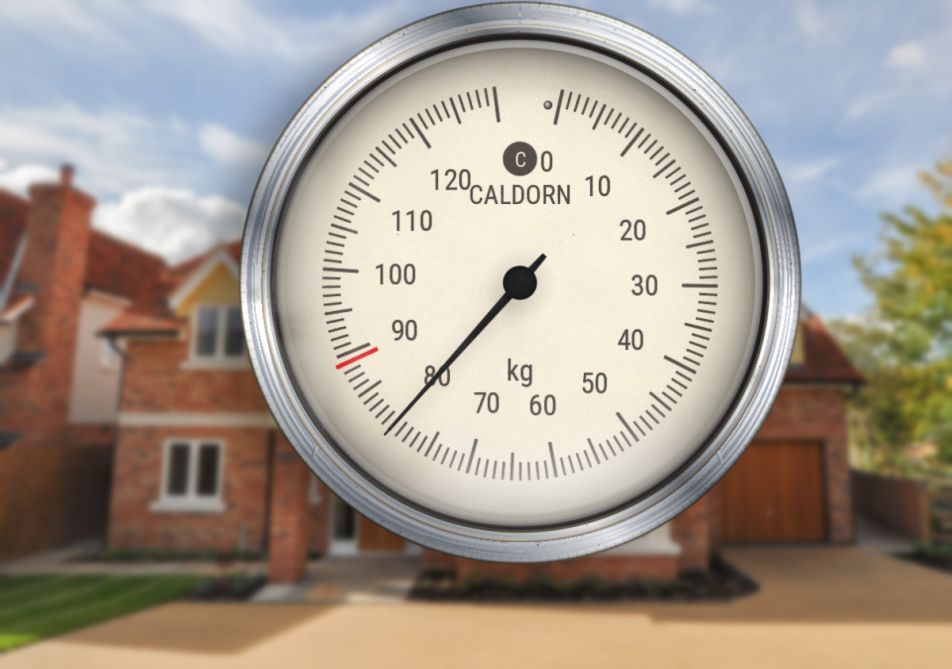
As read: 80kg
